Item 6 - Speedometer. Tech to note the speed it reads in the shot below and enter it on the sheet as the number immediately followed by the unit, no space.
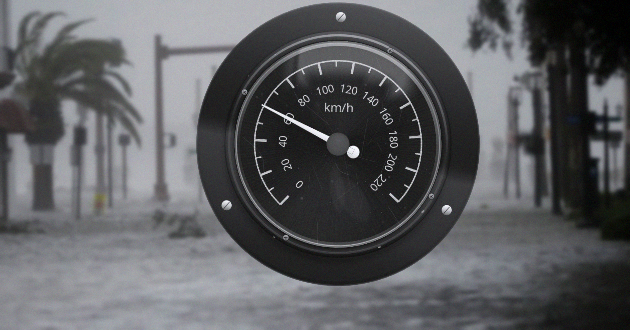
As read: 60km/h
